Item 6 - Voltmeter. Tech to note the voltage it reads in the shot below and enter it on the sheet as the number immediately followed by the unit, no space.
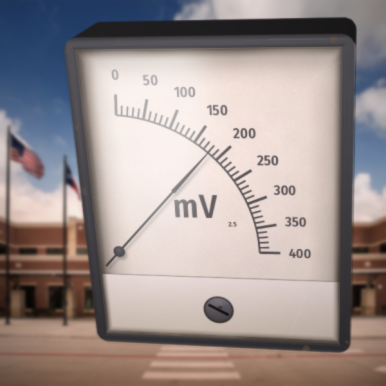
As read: 180mV
